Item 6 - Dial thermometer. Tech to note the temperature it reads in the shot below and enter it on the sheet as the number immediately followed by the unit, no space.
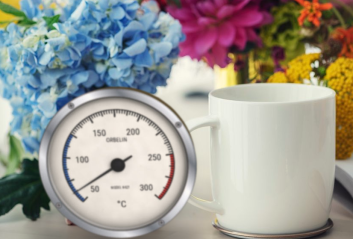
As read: 62.5°C
